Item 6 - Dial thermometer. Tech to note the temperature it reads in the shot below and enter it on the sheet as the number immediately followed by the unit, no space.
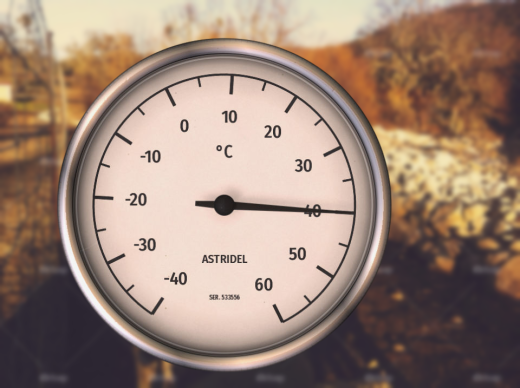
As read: 40°C
